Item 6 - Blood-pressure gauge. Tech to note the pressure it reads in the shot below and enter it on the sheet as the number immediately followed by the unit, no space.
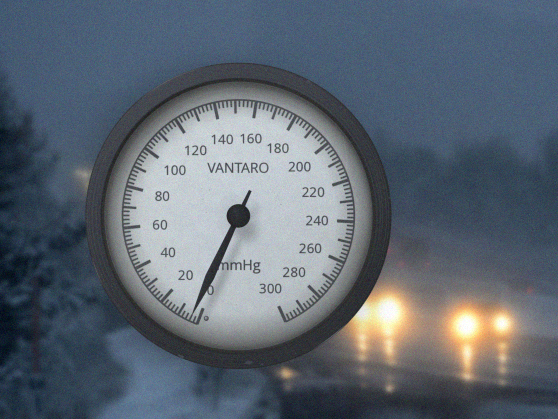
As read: 4mmHg
